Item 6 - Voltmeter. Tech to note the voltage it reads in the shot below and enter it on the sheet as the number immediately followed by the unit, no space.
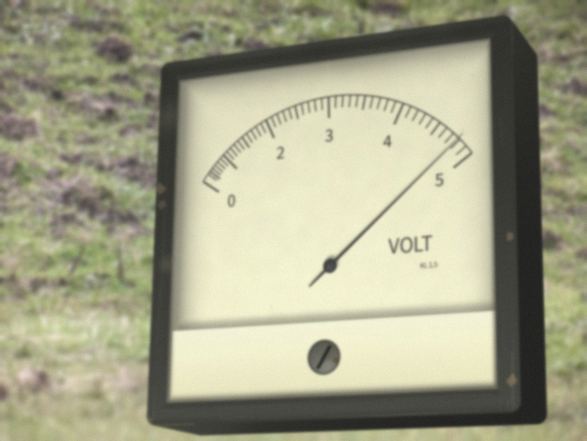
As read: 4.8V
